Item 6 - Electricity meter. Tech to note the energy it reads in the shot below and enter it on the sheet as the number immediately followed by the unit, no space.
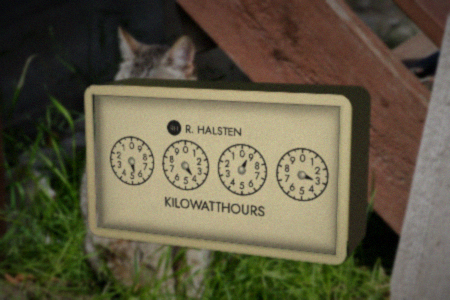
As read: 5393kWh
